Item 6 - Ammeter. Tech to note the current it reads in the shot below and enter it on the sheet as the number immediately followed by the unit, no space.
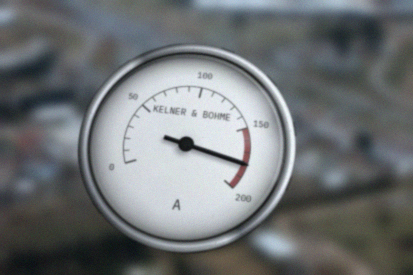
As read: 180A
